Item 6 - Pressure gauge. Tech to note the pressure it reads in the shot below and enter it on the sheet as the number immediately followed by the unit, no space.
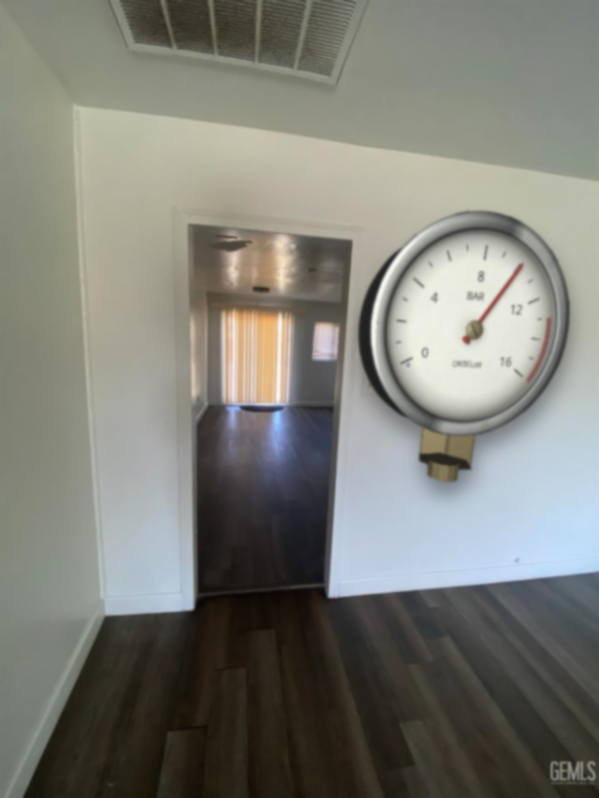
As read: 10bar
